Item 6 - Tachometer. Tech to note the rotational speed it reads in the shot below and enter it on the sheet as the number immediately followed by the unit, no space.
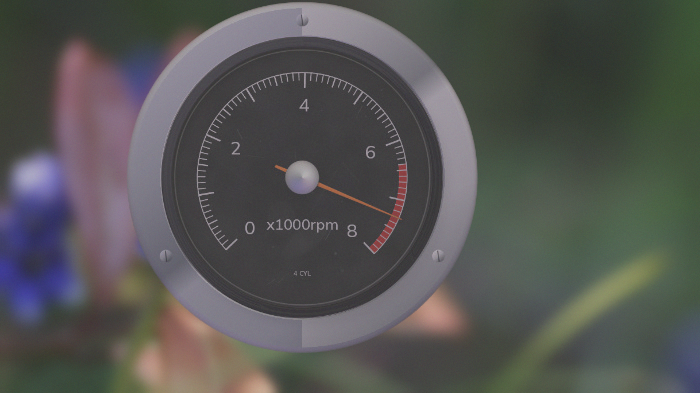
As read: 7300rpm
